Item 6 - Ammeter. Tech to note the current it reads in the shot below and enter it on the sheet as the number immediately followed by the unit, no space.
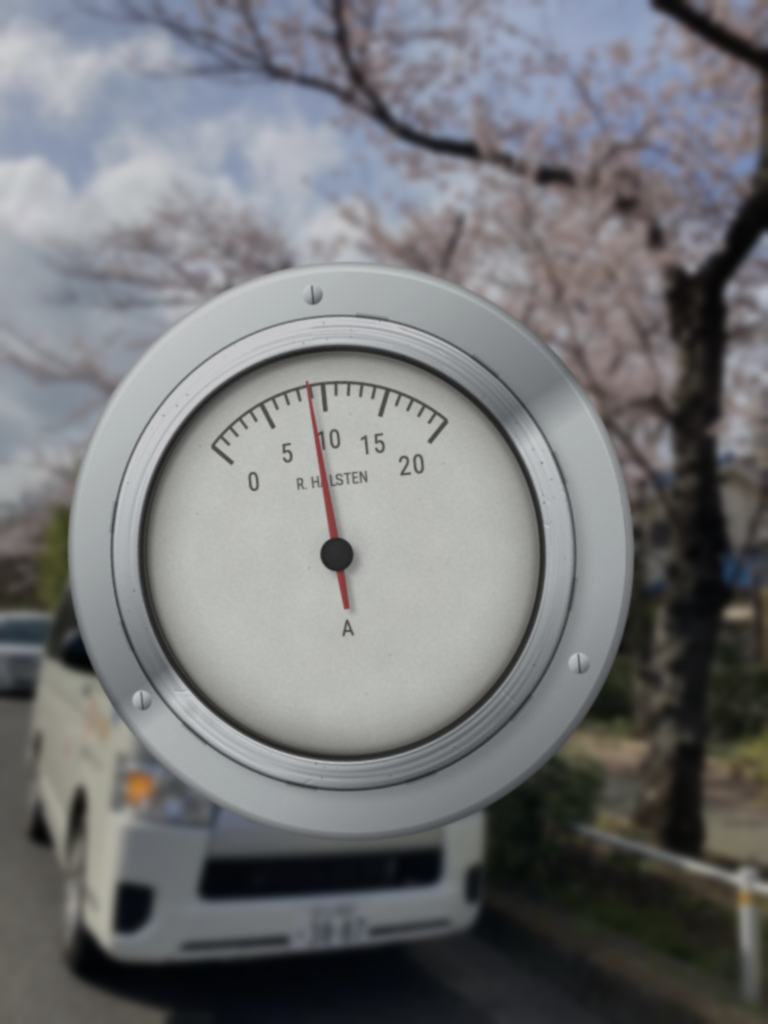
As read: 9A
